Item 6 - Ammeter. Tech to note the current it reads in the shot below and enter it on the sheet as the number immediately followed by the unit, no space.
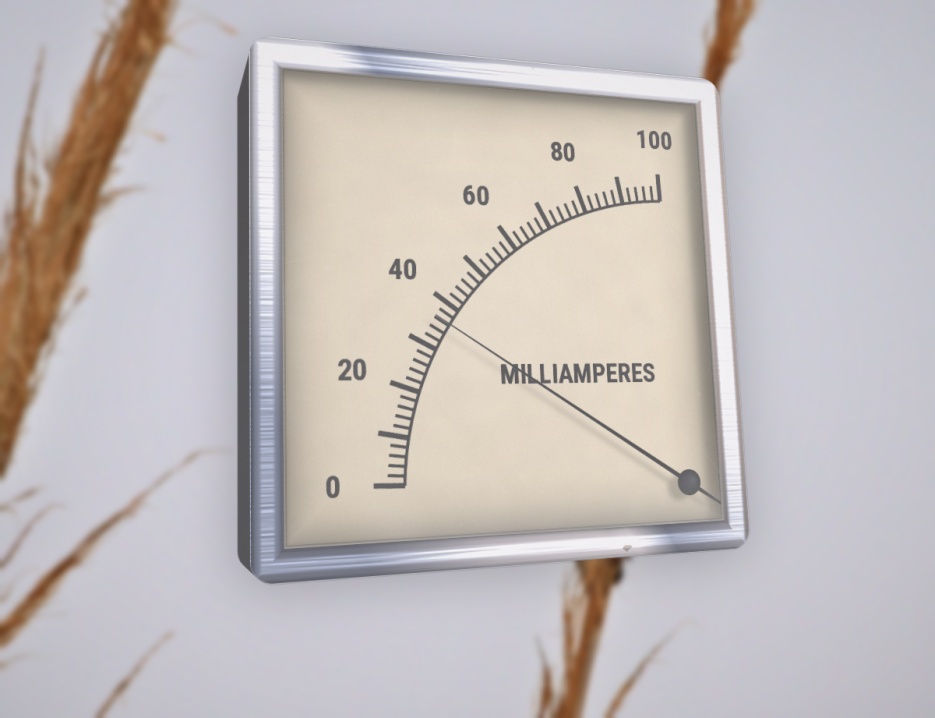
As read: 36mA
